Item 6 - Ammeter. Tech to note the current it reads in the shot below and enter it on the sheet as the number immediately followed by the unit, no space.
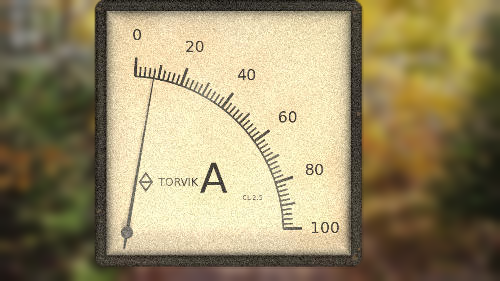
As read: 8A
